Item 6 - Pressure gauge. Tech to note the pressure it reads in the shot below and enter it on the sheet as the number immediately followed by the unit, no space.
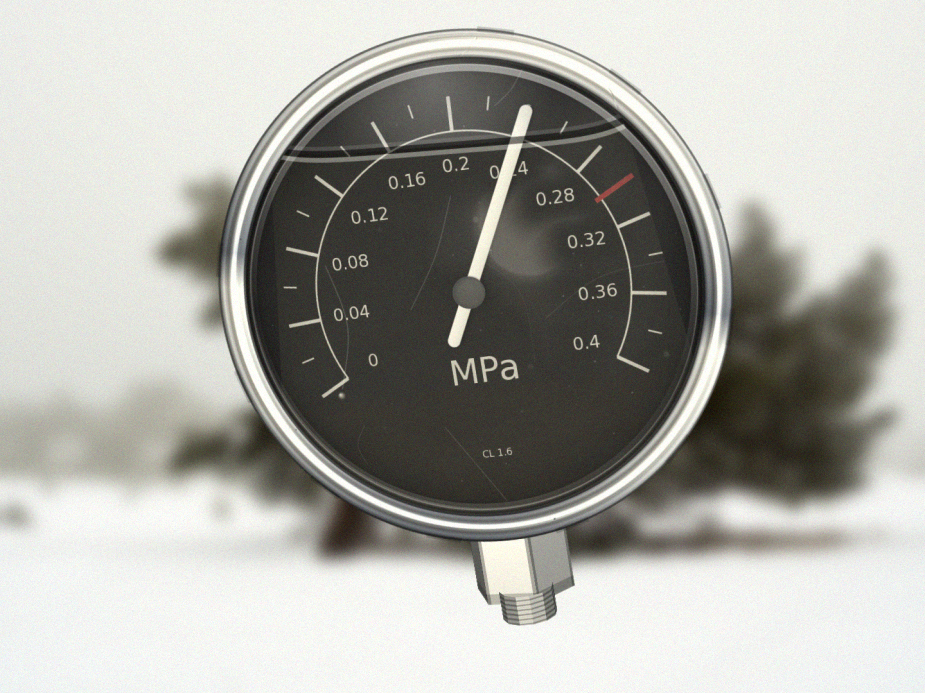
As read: 0.24MPa
